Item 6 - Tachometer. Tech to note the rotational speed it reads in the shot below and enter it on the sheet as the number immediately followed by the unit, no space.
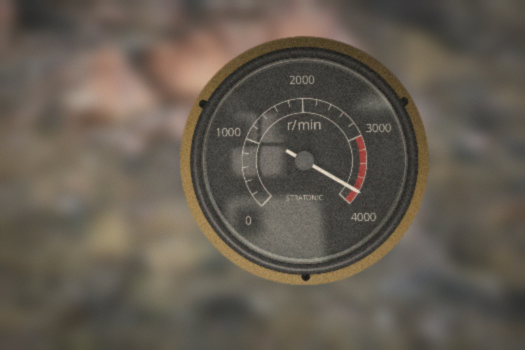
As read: 3800rpm
